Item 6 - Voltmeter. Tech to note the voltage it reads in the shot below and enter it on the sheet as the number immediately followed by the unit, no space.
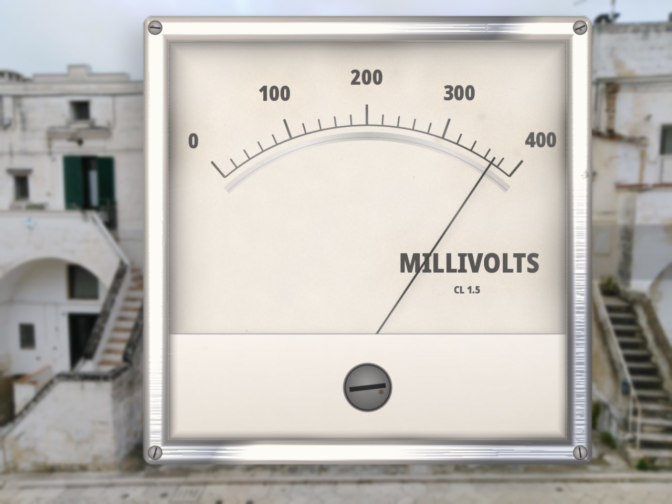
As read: 370mV
